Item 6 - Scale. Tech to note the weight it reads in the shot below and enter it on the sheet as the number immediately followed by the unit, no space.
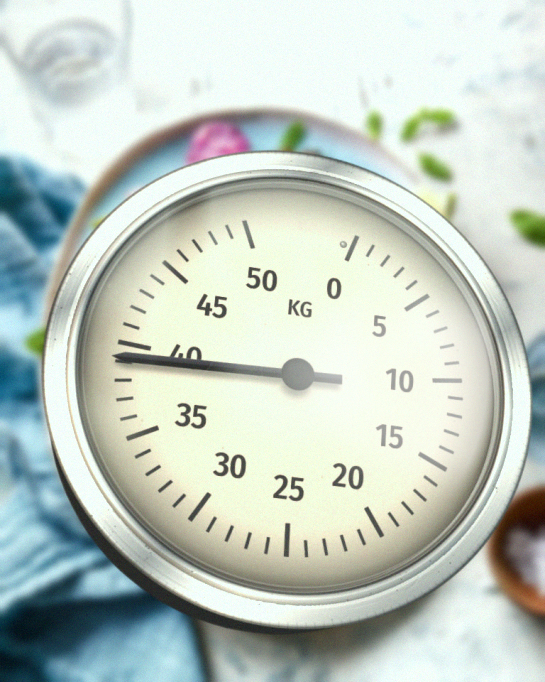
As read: 39kg
